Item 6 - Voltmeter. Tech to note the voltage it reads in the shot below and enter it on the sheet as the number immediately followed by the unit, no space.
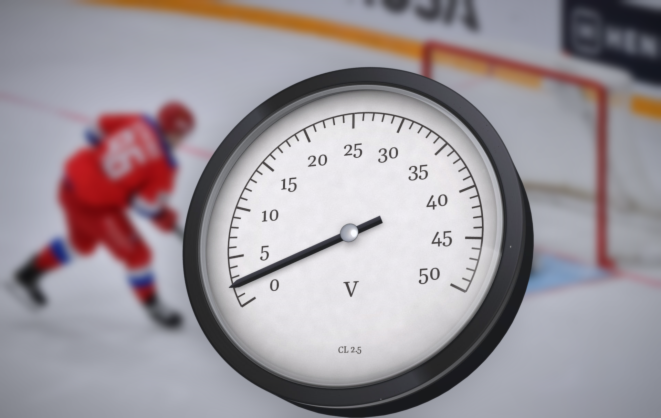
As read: 2V
